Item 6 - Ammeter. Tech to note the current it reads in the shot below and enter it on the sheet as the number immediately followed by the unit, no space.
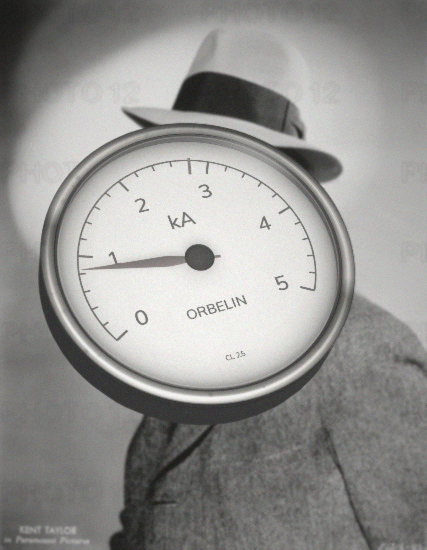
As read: 0.8kA
